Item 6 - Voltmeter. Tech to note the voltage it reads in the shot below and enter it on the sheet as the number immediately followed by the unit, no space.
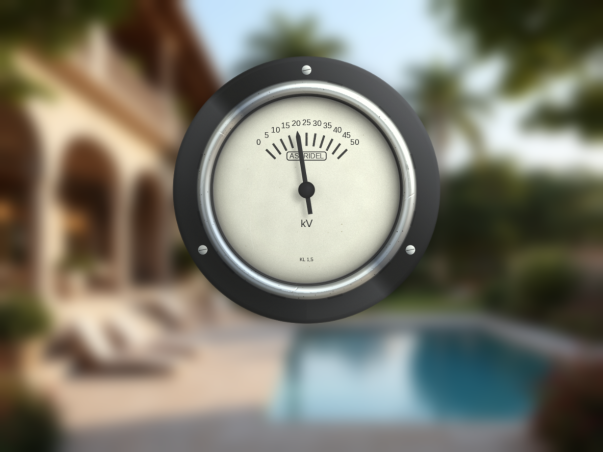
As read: 20kV
